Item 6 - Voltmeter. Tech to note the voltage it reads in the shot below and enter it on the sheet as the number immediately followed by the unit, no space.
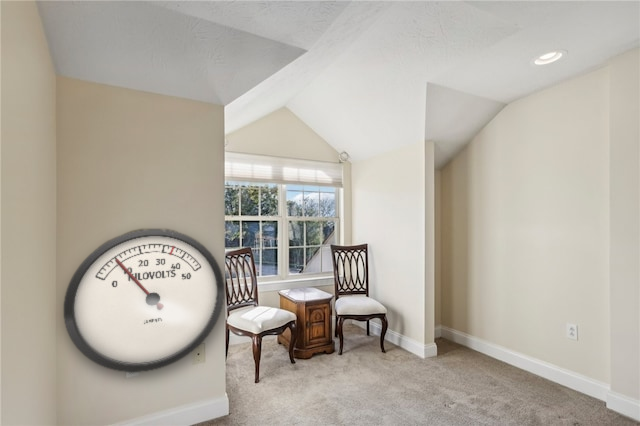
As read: 10kV
